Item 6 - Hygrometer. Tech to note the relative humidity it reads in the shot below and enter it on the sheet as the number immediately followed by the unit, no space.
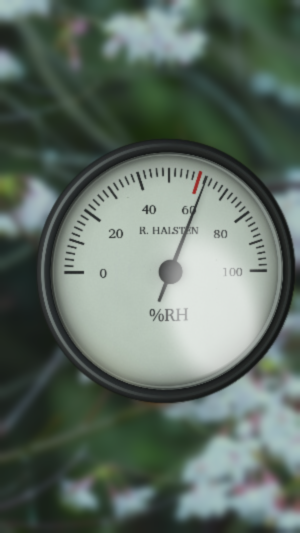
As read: 62%
